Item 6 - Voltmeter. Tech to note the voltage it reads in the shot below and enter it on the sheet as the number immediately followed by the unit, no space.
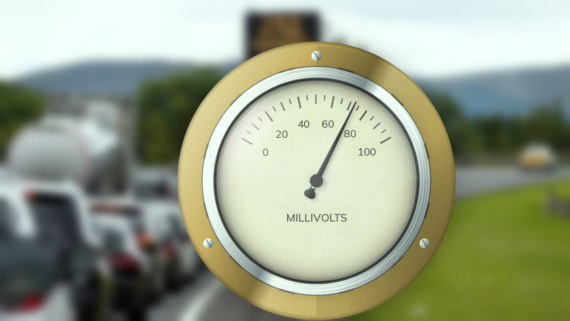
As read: 72.5mV
